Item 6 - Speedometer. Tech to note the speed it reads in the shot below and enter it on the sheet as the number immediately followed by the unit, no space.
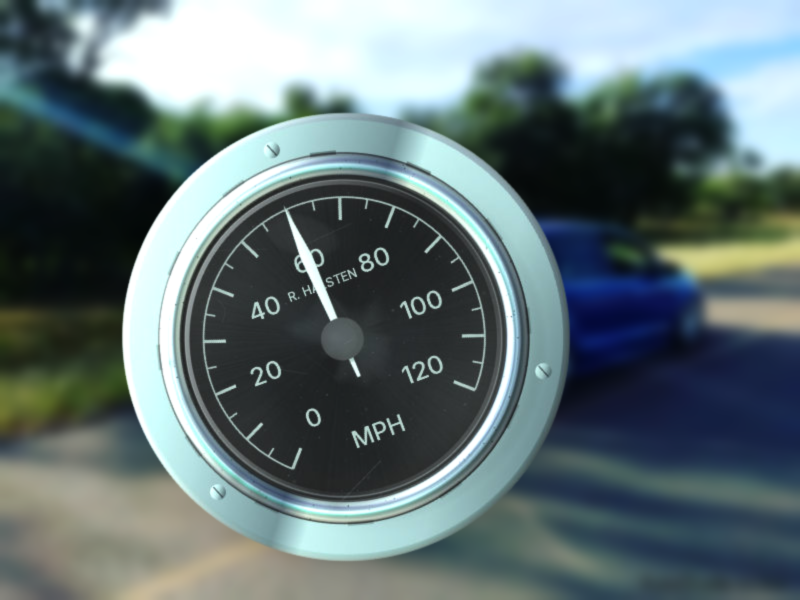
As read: 60mph
